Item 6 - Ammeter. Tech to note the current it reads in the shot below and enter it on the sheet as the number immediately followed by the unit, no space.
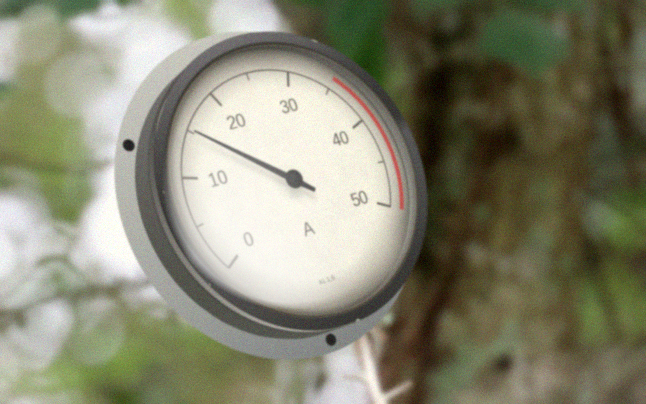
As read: 15A
